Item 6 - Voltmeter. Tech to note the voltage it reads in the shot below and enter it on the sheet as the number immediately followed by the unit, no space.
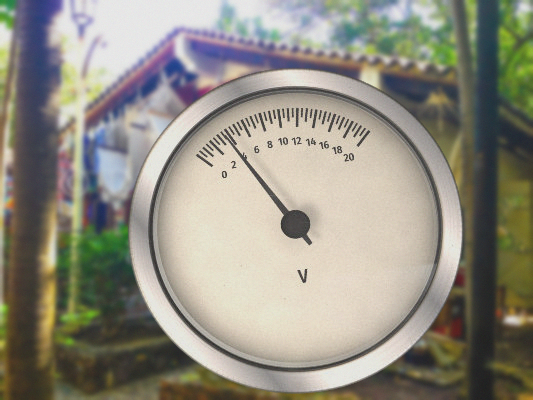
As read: 3.5V
